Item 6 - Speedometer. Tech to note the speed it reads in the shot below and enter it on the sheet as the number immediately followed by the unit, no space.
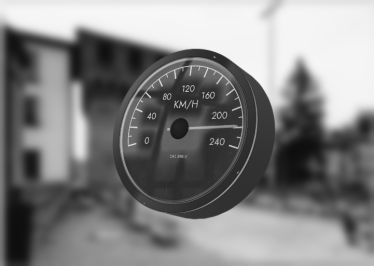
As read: 220km/h
